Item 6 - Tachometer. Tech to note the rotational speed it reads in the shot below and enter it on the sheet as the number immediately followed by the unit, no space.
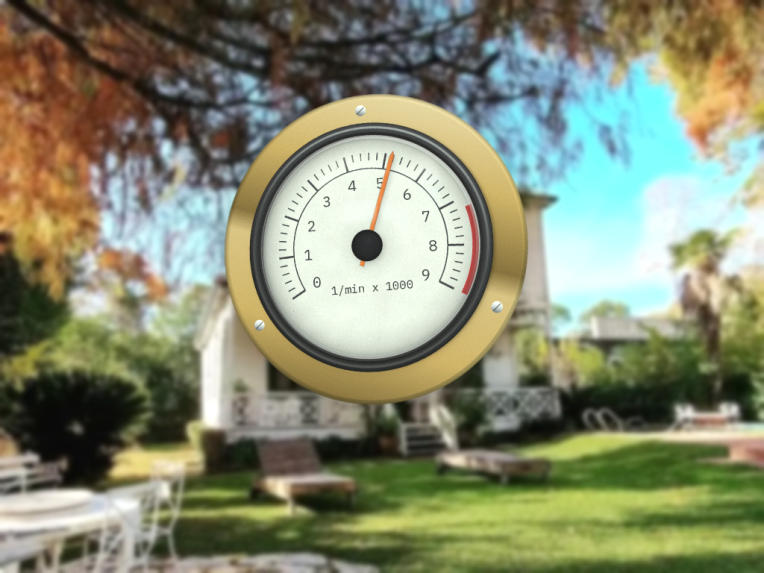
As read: 5200rpm
